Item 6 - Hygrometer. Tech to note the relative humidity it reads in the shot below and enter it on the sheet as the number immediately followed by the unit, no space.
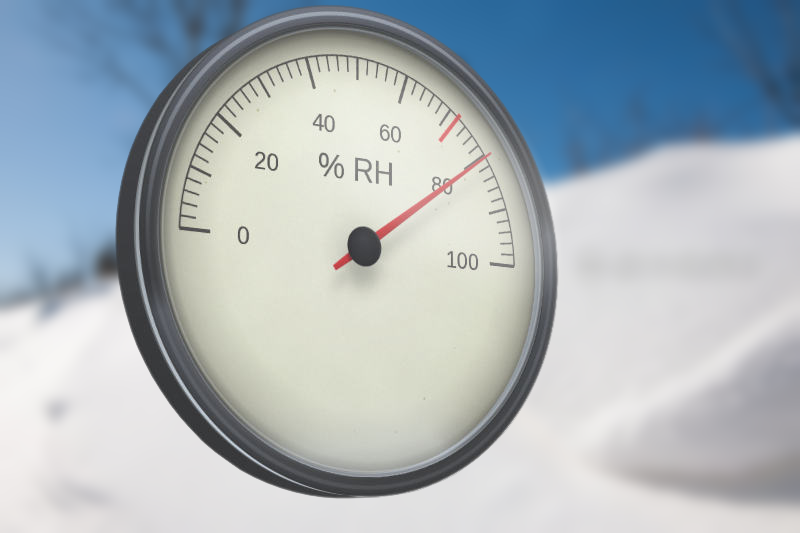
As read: 80%
